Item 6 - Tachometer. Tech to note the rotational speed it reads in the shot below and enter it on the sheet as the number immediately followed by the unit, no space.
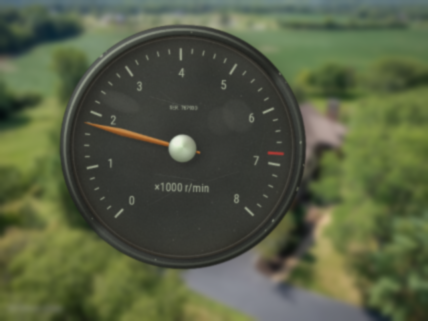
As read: 1800rpm
